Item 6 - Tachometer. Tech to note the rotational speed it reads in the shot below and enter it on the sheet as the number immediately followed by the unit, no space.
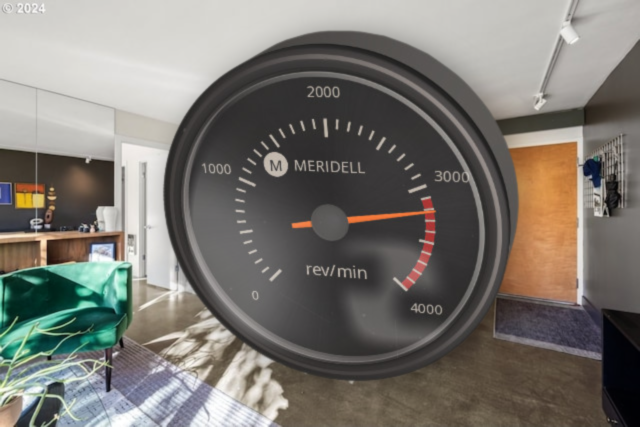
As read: 3200rpm
